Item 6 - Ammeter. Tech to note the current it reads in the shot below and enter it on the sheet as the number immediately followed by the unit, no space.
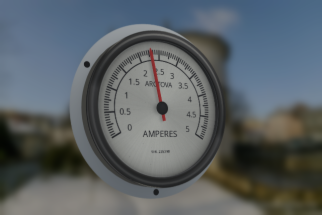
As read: 2.25A
